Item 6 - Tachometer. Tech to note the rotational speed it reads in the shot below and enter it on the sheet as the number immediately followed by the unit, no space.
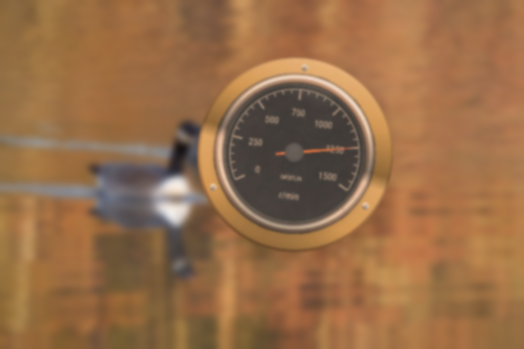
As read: 1250rpm
